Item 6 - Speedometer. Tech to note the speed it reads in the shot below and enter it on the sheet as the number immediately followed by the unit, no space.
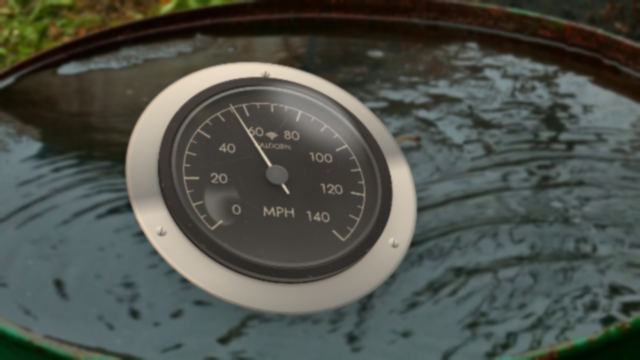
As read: 55mph
